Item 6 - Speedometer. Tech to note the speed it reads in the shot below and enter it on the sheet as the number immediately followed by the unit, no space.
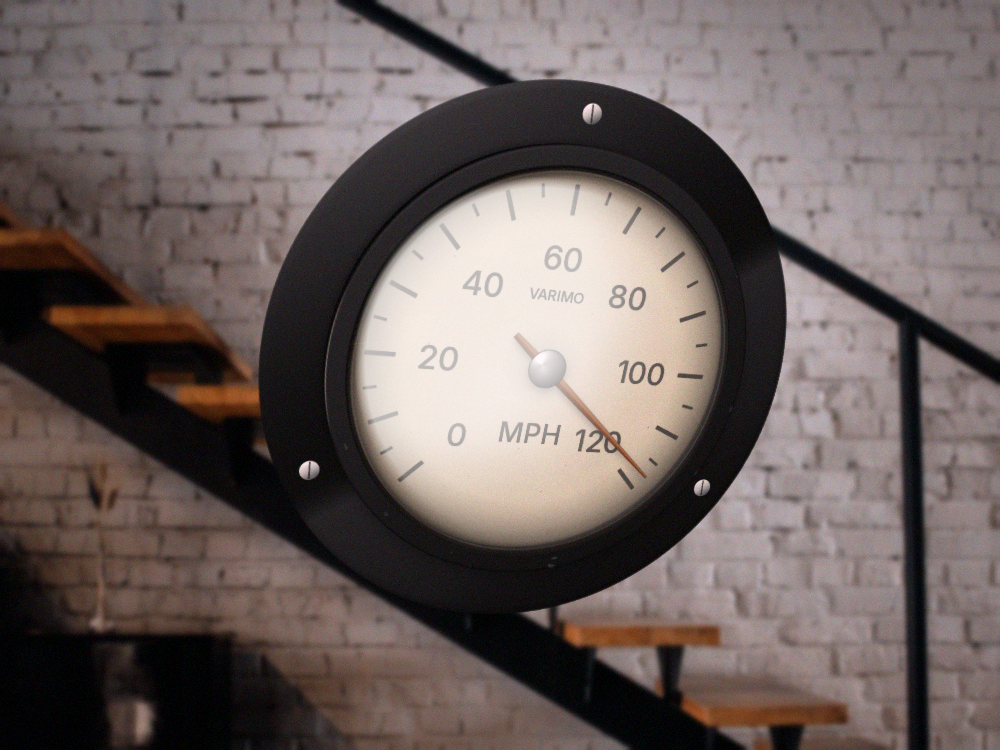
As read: 117.5mph
